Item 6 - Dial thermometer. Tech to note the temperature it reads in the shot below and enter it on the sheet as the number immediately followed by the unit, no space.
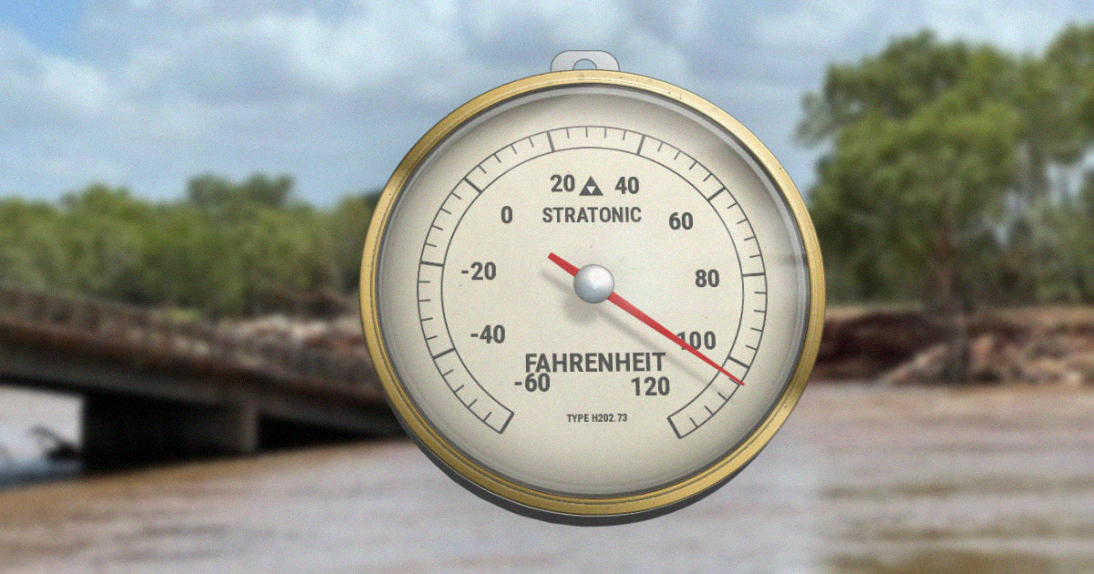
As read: 104°F
